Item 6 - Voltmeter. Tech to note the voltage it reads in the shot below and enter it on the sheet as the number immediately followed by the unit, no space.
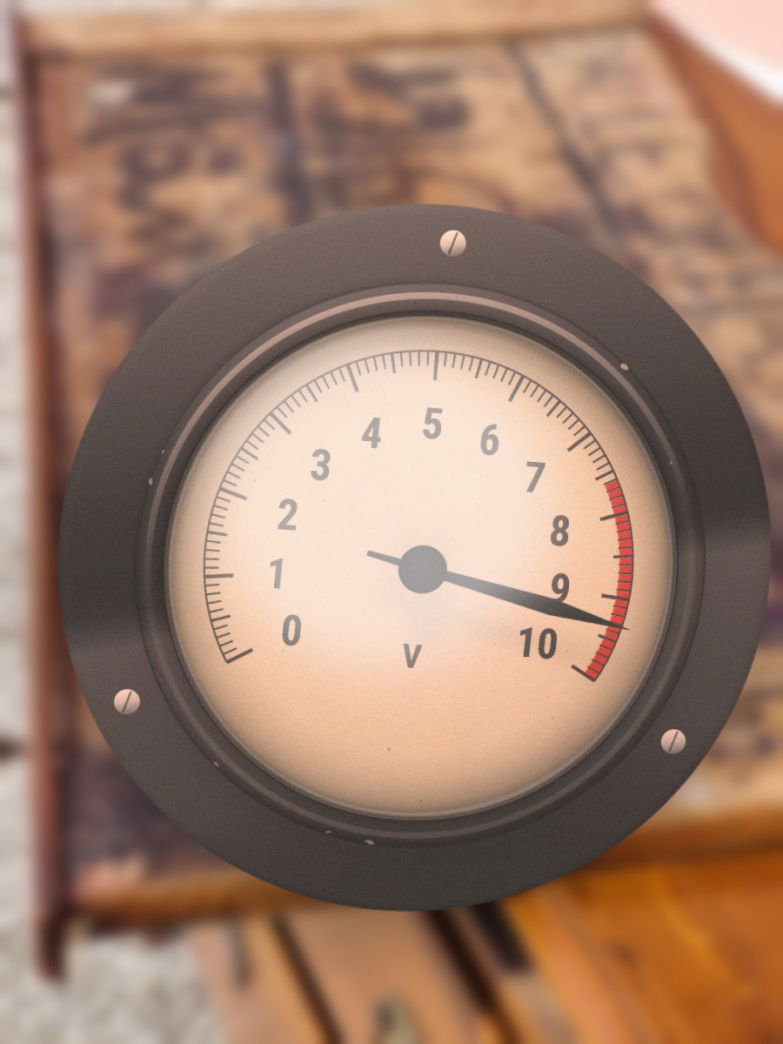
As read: 9.3V
